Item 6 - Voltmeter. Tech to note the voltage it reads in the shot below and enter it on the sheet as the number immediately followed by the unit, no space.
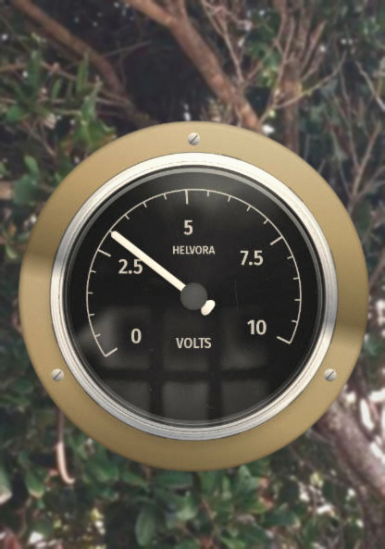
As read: 3V
